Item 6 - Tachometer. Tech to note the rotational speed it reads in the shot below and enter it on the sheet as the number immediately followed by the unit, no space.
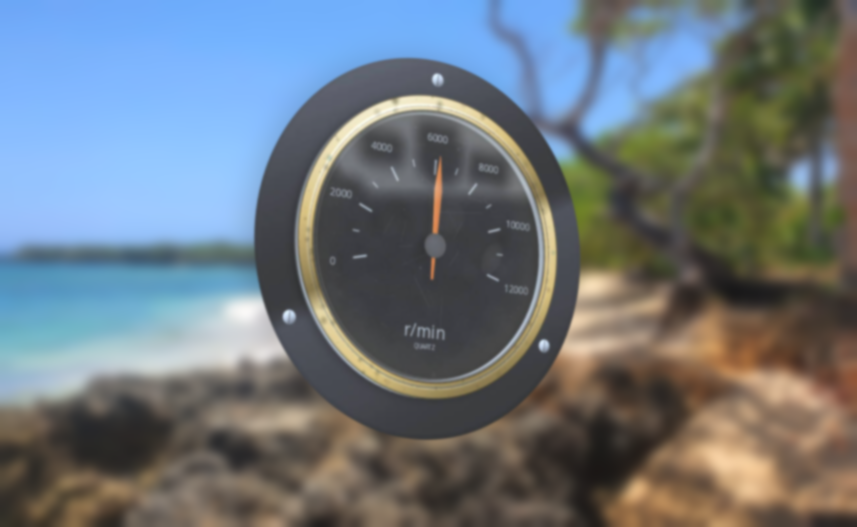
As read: 6000rpm
